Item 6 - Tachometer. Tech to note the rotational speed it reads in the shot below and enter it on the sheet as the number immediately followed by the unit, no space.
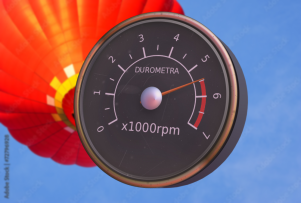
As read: 5500rpm
